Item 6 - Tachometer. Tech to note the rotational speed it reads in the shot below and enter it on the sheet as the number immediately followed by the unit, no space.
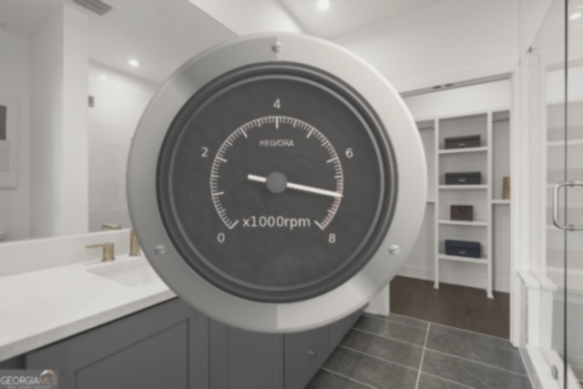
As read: 7000rpm
